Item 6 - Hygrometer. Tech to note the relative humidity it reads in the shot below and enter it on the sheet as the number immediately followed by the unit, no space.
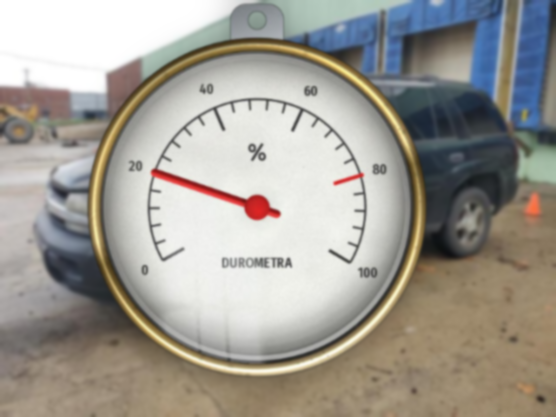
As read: 20%
